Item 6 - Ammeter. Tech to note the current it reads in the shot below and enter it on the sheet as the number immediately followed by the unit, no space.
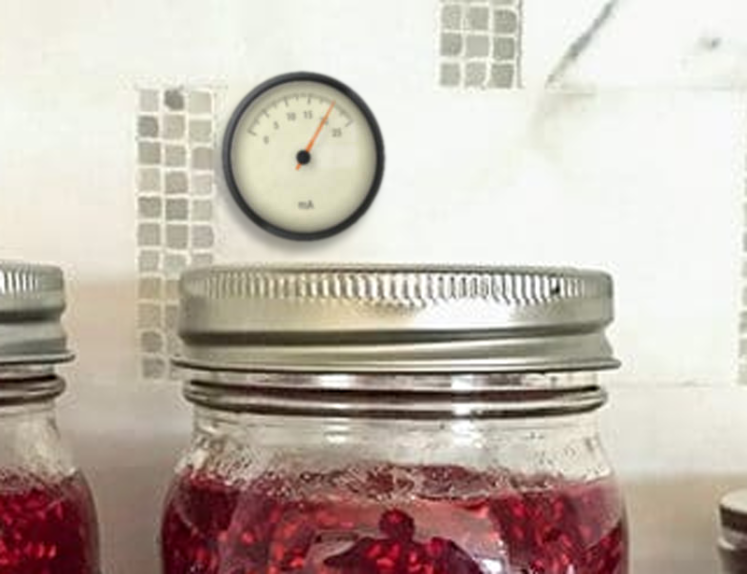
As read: 20mA
